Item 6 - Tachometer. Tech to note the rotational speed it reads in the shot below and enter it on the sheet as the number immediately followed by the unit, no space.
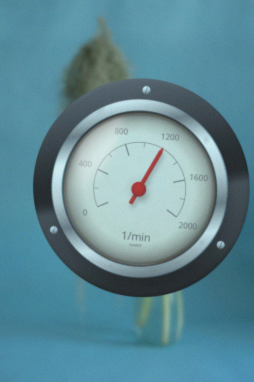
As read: 1200rpm
